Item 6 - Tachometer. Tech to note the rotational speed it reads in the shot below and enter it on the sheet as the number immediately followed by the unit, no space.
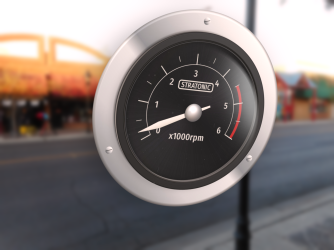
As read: 250rpm
